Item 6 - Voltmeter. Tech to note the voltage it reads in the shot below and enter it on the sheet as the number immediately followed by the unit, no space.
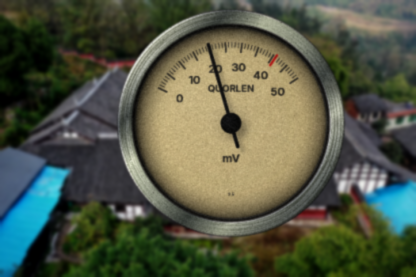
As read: 20mV
